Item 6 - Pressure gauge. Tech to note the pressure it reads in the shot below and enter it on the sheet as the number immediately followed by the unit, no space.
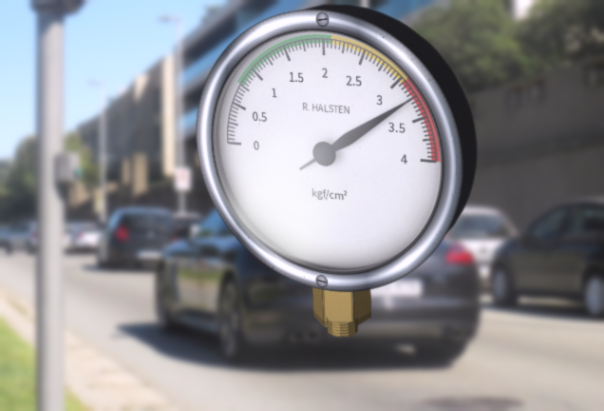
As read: 3.25kg/cm²
